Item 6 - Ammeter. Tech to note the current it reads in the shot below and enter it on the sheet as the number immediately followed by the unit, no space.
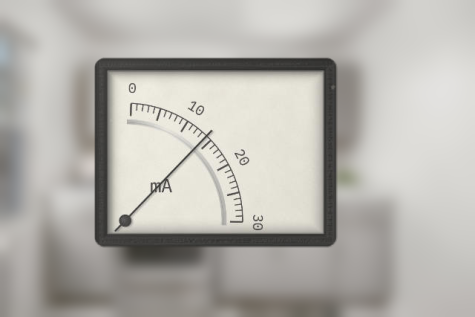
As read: 14mA
